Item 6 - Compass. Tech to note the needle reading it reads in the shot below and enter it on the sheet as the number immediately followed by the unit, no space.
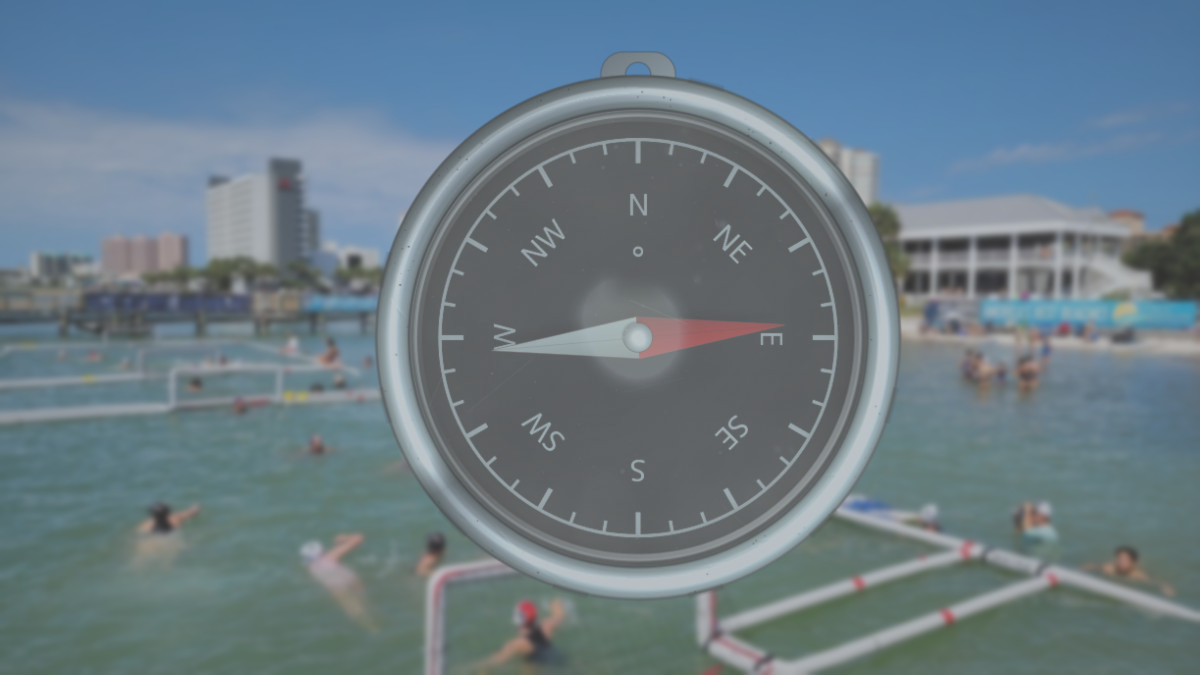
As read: 85°
